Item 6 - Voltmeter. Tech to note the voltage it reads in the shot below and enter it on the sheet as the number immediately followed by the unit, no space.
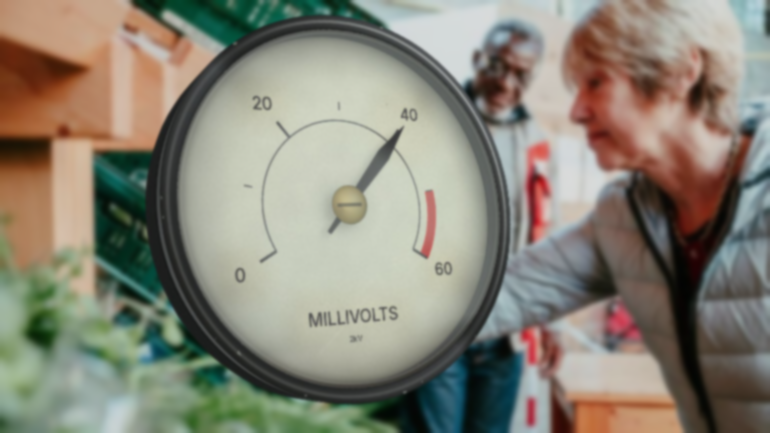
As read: 40mV
